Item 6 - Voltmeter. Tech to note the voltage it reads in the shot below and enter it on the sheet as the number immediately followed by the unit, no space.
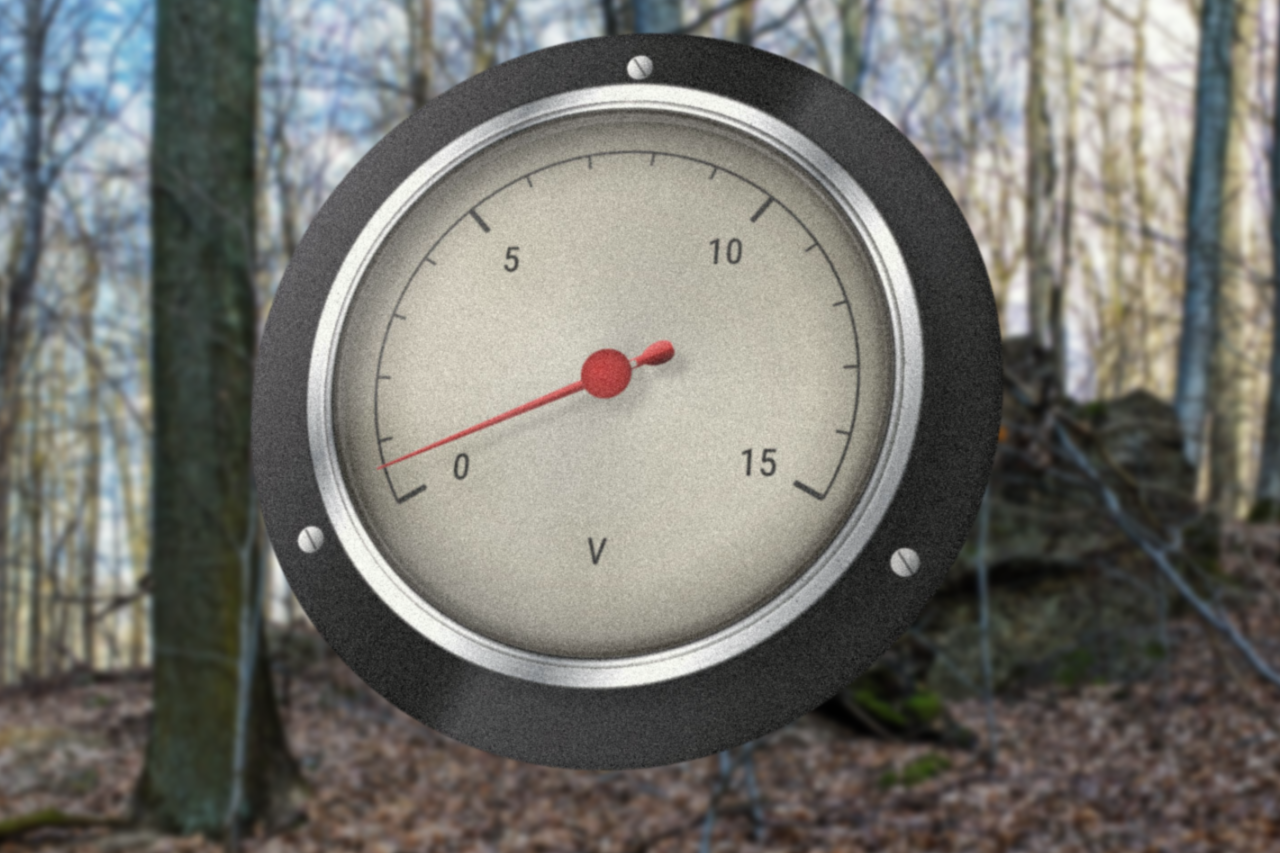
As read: 0.5V
